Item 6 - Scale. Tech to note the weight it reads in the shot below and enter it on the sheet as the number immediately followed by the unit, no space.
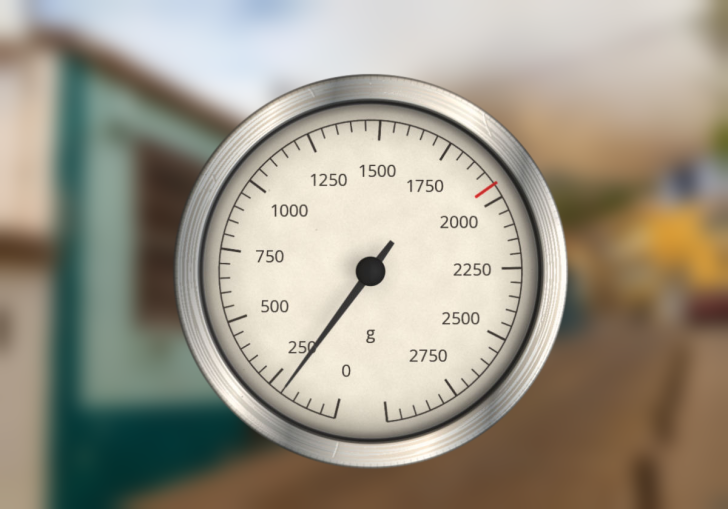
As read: 200g
